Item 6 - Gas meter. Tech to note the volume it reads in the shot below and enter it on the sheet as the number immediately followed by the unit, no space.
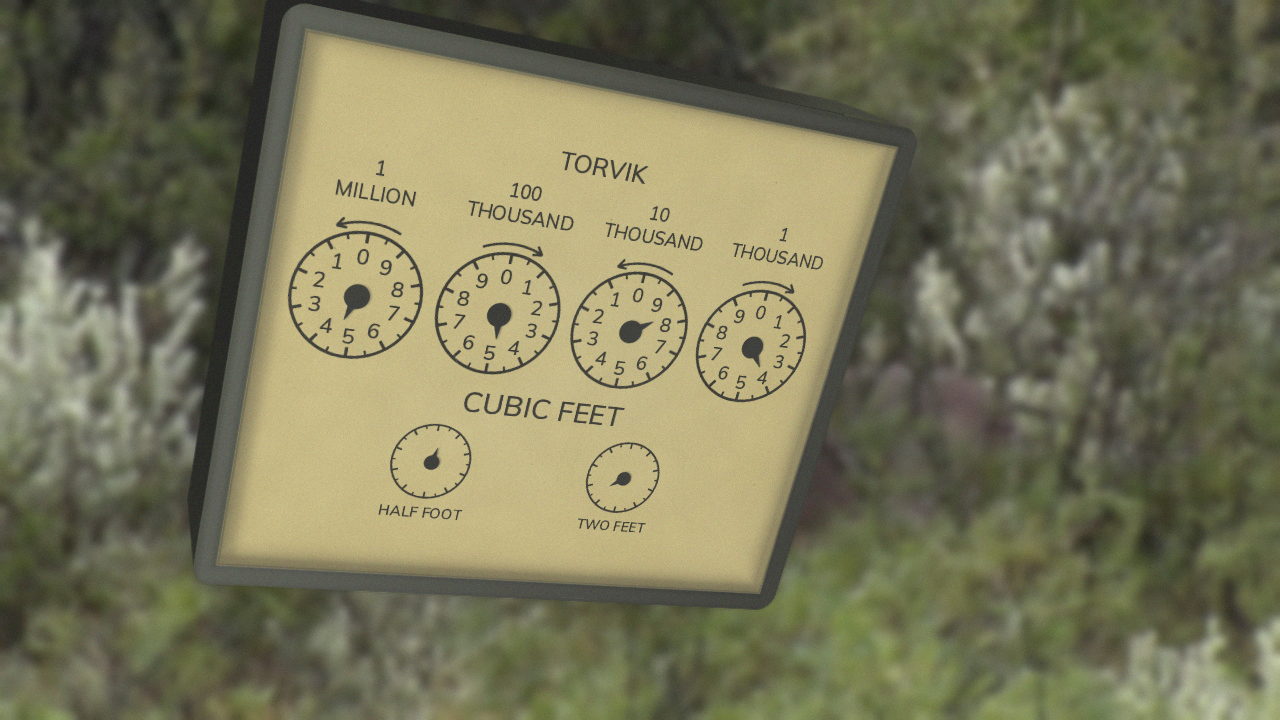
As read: 448400ft³
